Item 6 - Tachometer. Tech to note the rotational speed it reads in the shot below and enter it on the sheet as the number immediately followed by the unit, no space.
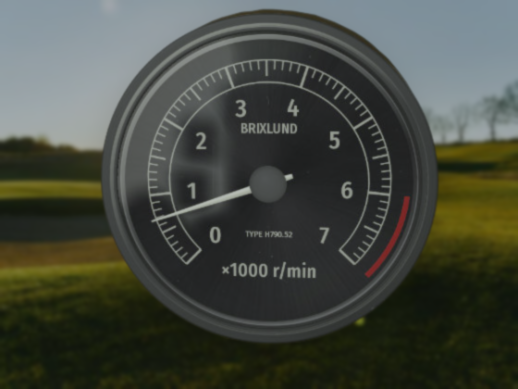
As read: 700rpm
